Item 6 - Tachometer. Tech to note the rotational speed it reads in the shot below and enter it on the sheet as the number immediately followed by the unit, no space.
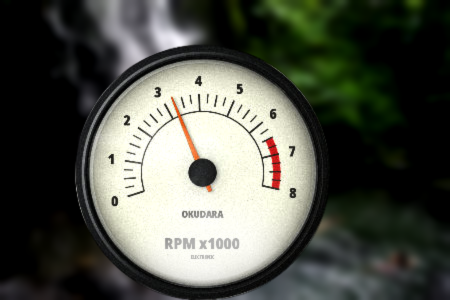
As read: 3250rpm
